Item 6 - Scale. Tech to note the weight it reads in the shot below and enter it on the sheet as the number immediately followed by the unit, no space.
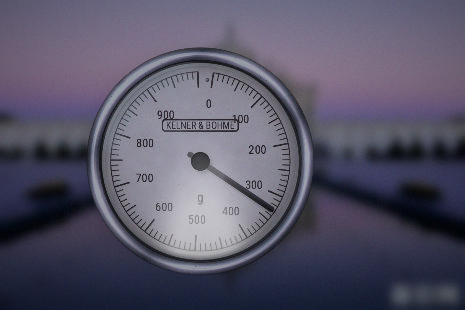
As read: 330g
